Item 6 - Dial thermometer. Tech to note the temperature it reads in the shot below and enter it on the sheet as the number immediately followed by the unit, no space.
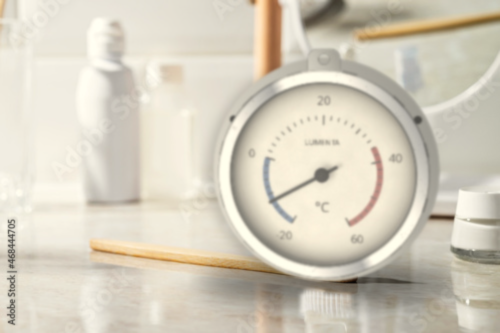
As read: -12°C
